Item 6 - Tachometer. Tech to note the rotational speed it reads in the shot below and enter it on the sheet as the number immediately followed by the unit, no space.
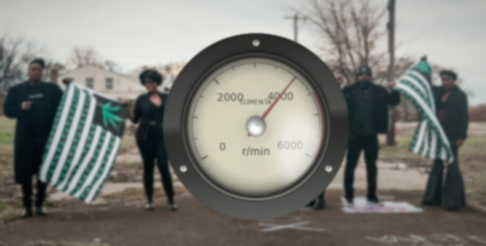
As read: 4000rpm
